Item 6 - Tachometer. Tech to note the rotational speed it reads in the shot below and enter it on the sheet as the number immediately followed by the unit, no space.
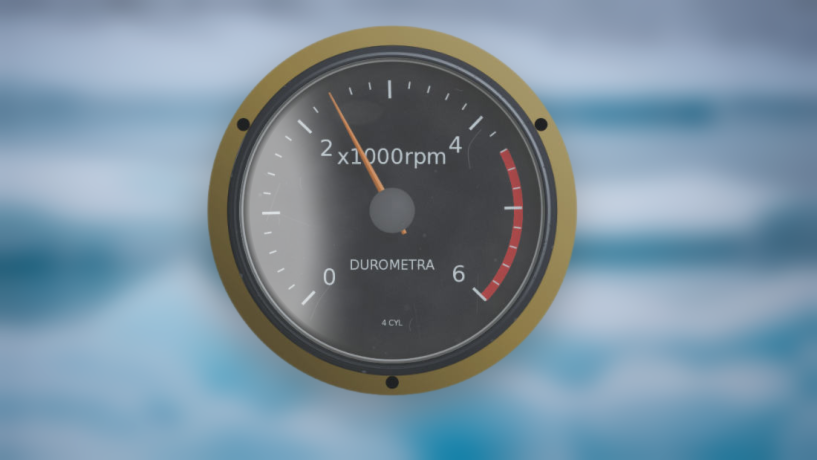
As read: 2400rpm
